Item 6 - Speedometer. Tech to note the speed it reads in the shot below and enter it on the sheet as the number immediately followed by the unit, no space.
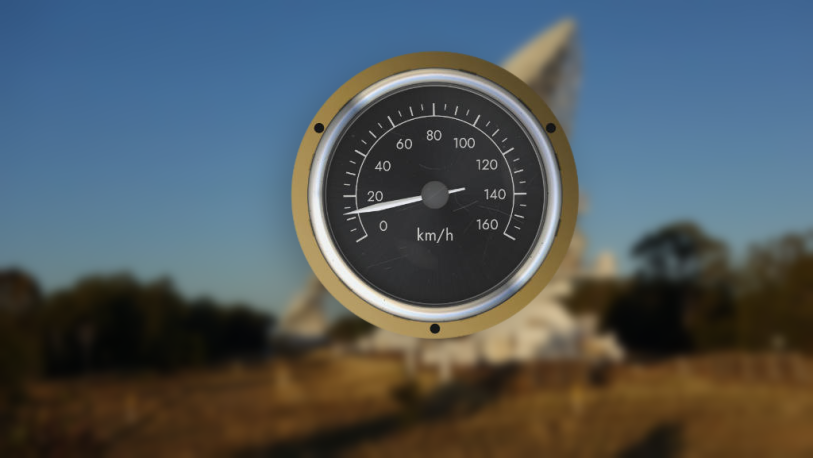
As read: 12.5km/h
